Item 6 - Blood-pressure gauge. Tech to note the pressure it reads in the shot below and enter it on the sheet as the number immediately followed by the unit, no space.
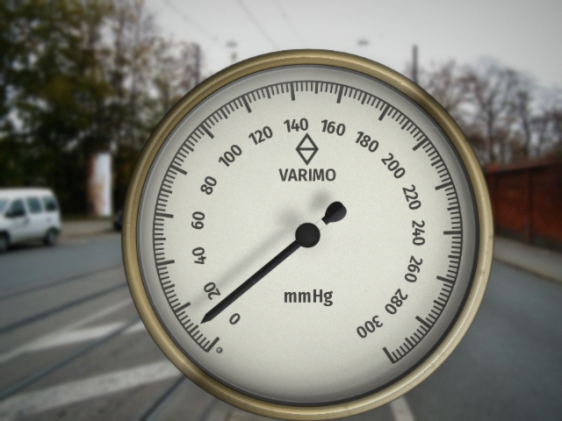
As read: 10mmHg
